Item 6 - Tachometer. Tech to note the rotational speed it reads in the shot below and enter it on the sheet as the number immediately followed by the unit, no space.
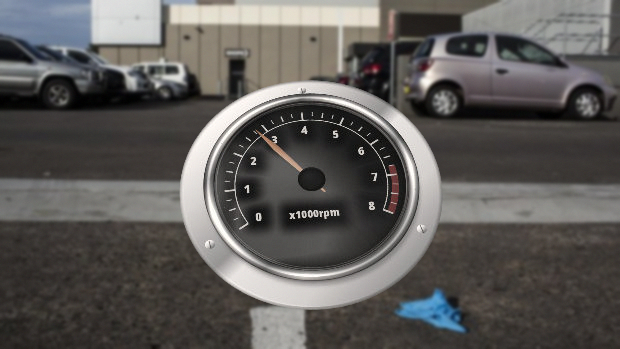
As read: 2750rpm
